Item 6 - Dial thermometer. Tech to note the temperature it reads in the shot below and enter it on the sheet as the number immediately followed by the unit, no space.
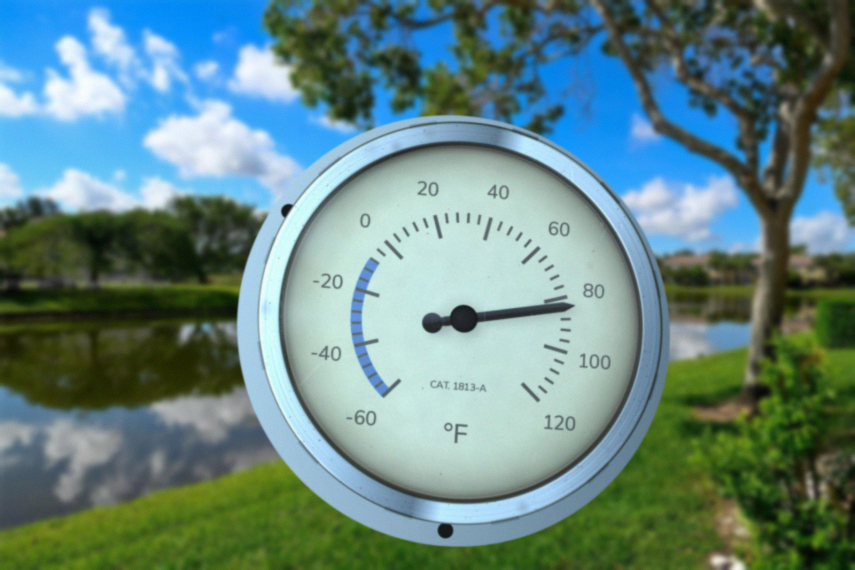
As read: 84°F
